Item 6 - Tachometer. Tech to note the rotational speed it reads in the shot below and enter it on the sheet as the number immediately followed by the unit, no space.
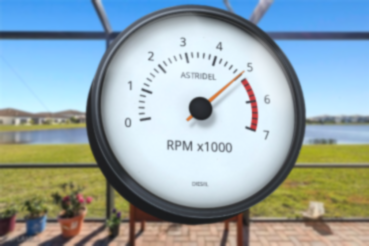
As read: 5000rpm
